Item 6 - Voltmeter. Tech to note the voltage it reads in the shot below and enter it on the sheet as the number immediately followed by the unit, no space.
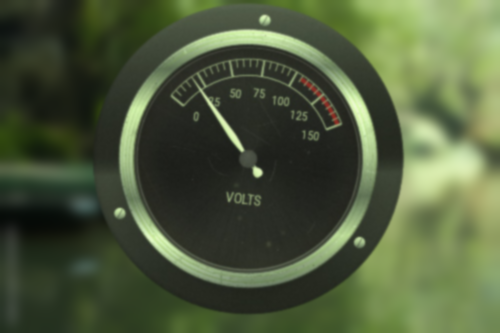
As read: 20V
